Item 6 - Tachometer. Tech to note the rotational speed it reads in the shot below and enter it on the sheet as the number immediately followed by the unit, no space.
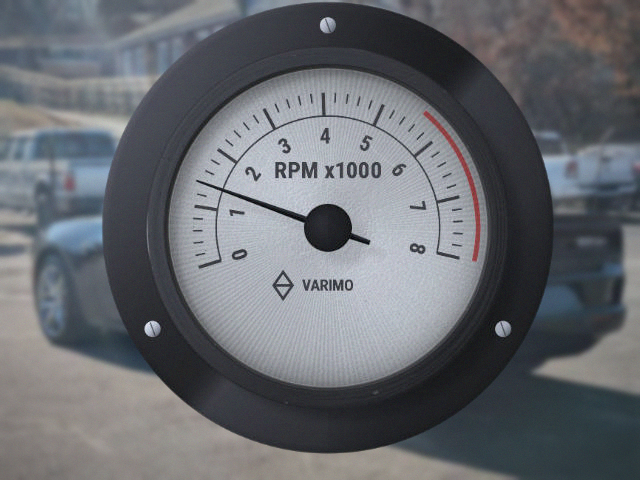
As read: 1400rpm
